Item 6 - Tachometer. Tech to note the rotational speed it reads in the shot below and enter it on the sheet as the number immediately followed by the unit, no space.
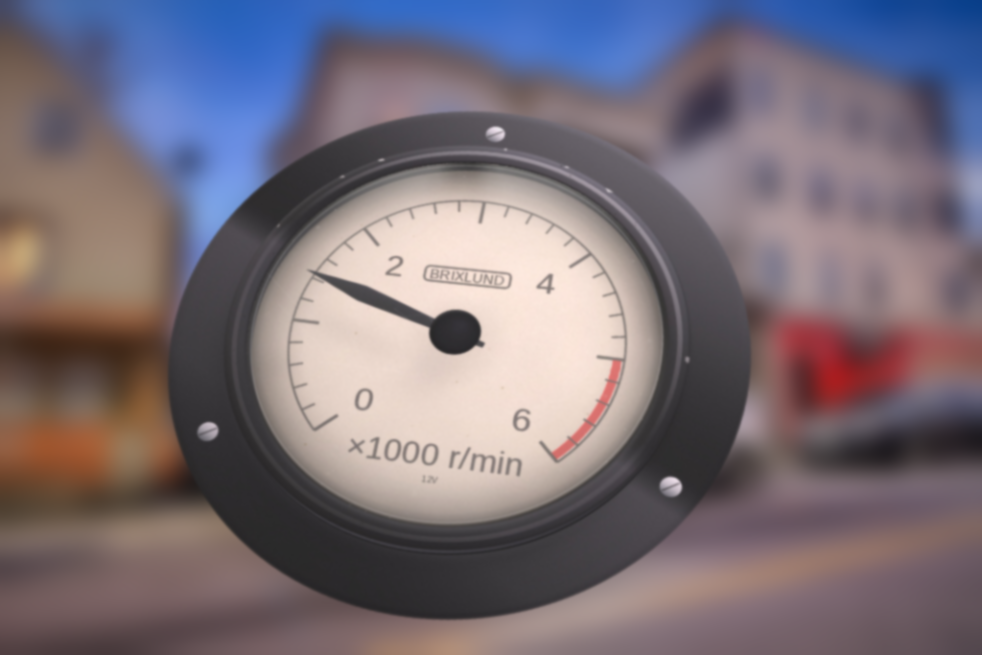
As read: 1400rpm
